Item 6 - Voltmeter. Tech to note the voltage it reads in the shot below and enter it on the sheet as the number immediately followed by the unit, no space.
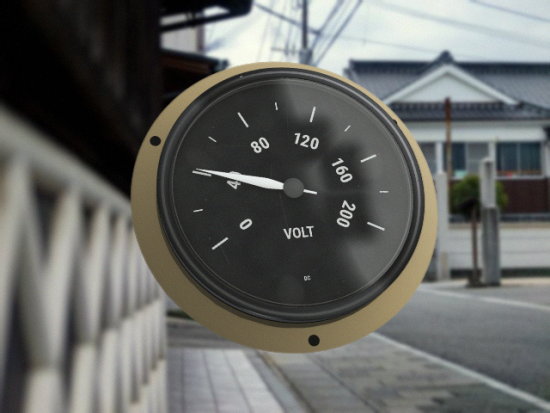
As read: 40V
